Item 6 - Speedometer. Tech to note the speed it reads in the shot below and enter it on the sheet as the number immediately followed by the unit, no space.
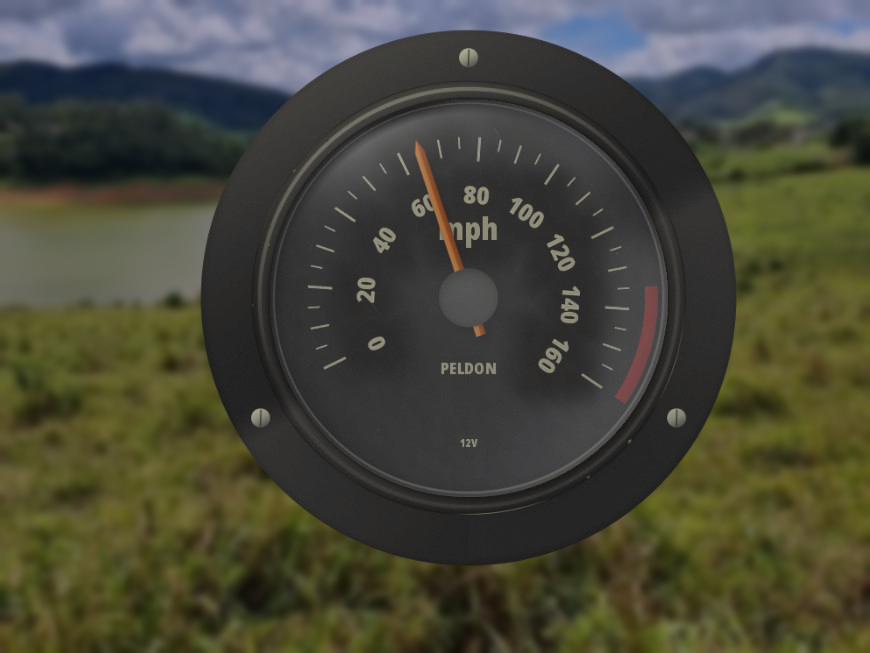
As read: 65mph
